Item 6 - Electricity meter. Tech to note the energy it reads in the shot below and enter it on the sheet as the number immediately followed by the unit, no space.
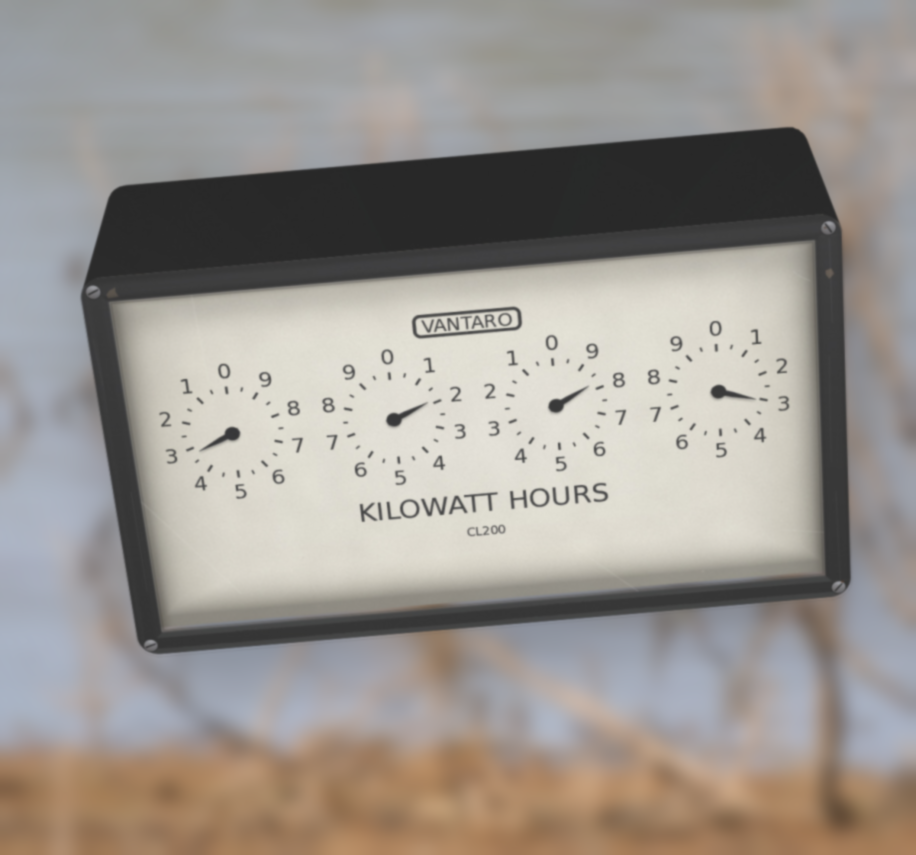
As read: 3183kWh
